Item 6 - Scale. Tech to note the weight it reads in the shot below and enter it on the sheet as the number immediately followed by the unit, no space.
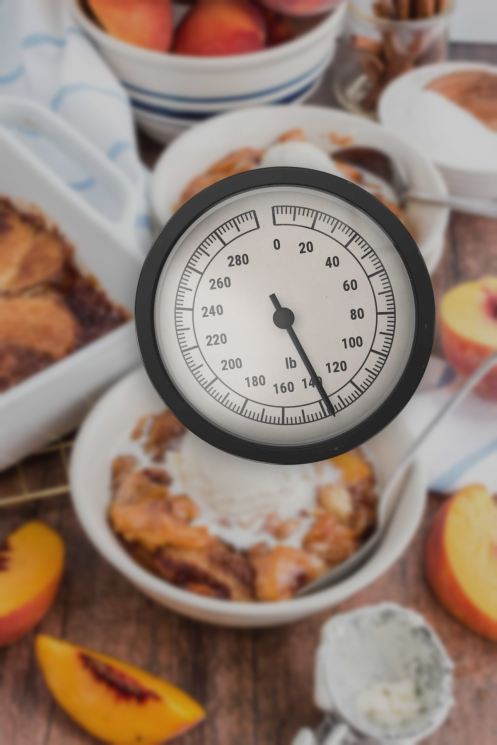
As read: 136lb
